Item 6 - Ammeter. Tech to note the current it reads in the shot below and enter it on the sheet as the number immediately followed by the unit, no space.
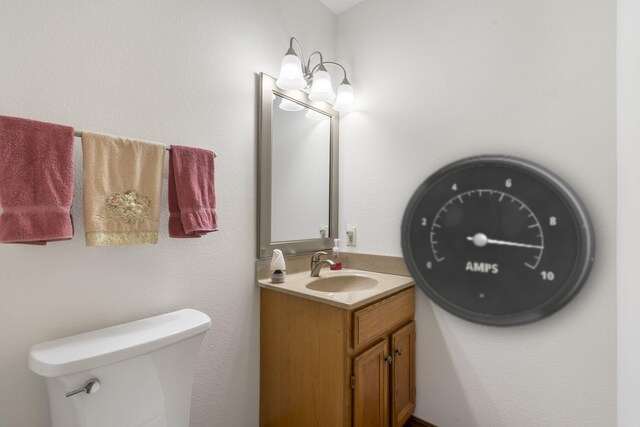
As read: 9A
